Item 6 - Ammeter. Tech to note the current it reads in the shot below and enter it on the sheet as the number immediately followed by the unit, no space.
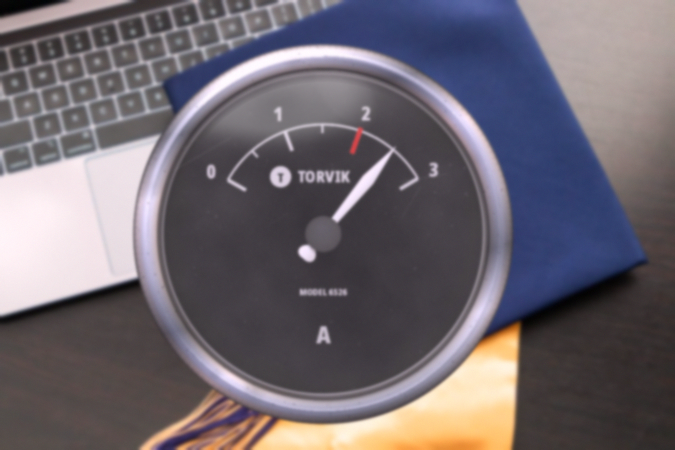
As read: 2.5A
